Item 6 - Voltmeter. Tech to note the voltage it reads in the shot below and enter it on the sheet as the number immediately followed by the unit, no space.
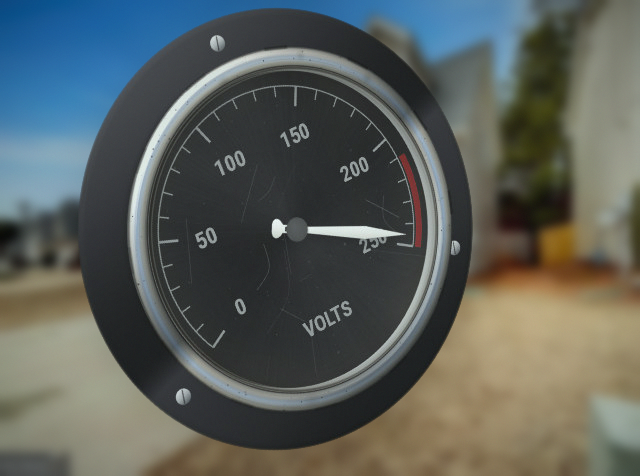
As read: 245V
